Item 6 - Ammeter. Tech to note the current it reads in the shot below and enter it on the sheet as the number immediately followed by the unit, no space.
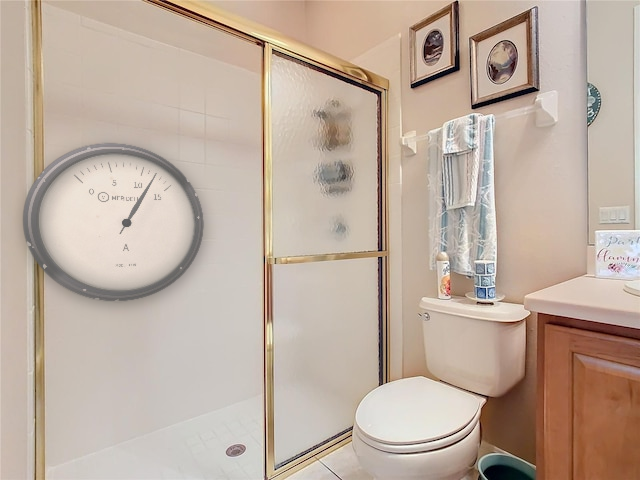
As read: 12A
